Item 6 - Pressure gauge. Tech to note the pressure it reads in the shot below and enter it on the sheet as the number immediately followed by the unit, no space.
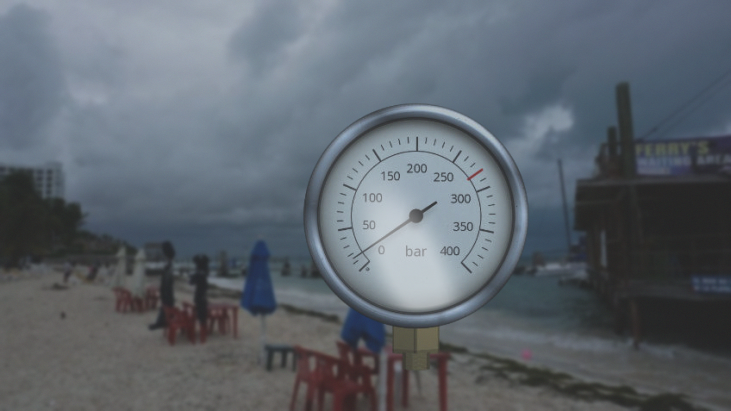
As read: 15bar
